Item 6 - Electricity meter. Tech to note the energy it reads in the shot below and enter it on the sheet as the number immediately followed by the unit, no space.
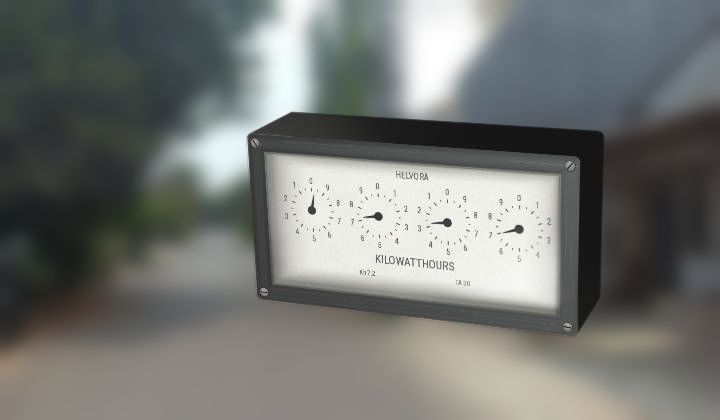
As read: 9727kWh
